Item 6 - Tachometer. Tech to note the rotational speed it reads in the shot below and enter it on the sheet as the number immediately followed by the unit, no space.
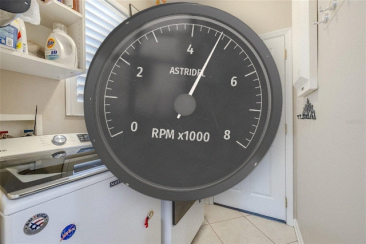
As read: 4700rpm
